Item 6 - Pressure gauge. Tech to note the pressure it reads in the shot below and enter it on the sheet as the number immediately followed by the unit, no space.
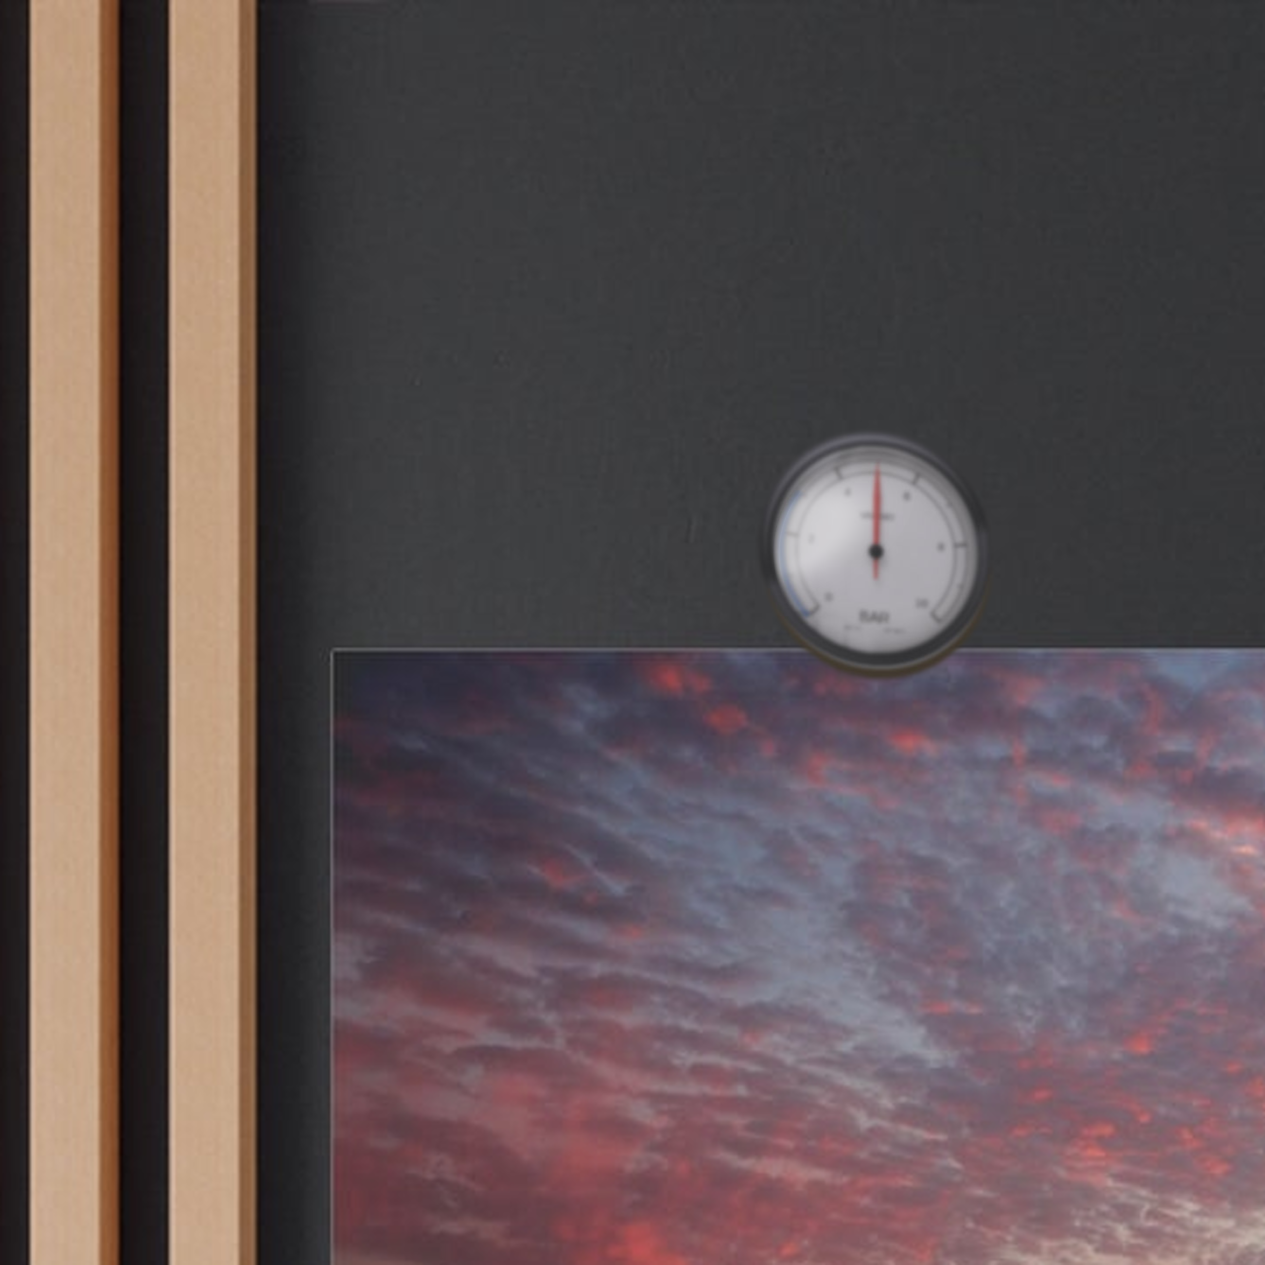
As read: 5bar
